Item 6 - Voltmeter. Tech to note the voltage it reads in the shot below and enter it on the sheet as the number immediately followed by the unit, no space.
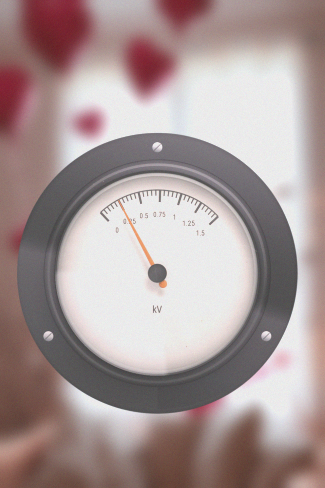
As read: 0.25kV
